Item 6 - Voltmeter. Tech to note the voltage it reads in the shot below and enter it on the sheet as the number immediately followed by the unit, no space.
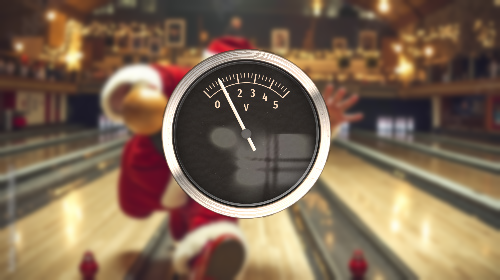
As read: 1V
